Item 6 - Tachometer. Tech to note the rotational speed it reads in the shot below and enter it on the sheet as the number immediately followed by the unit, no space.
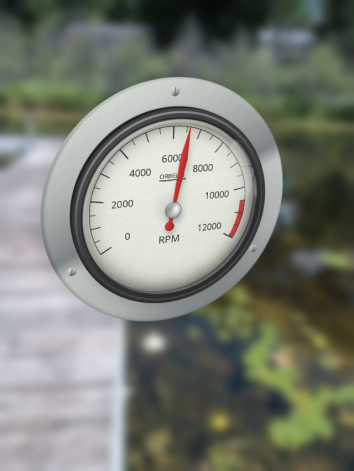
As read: 6500rpm
